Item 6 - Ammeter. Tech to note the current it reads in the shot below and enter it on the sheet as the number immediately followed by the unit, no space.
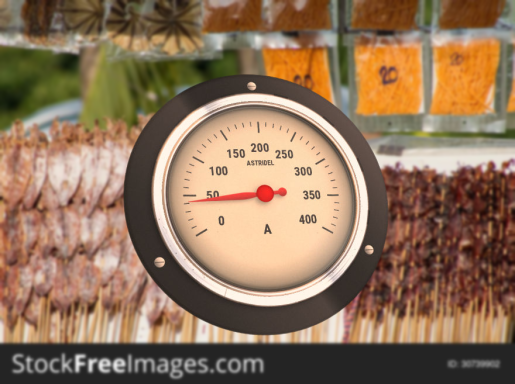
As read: 40A
